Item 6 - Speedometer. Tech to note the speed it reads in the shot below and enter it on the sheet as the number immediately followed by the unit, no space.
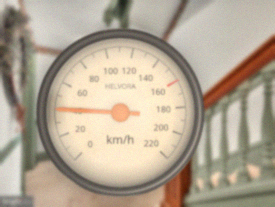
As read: 40km/h
